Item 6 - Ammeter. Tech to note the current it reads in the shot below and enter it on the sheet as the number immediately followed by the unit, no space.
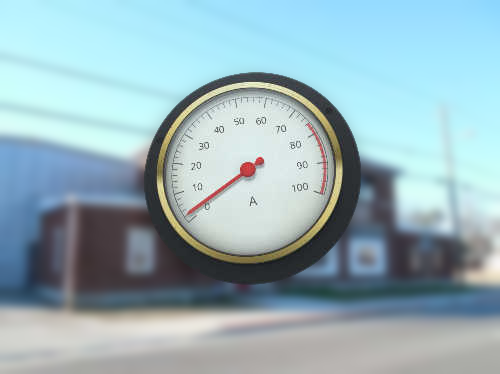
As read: 2A
